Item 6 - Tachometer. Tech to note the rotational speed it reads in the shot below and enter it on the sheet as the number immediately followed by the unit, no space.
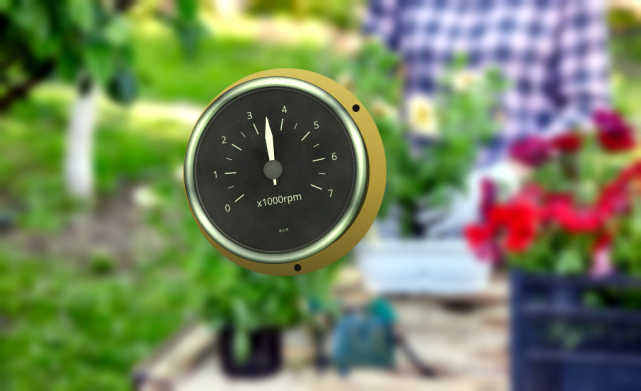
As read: 3500rpm
